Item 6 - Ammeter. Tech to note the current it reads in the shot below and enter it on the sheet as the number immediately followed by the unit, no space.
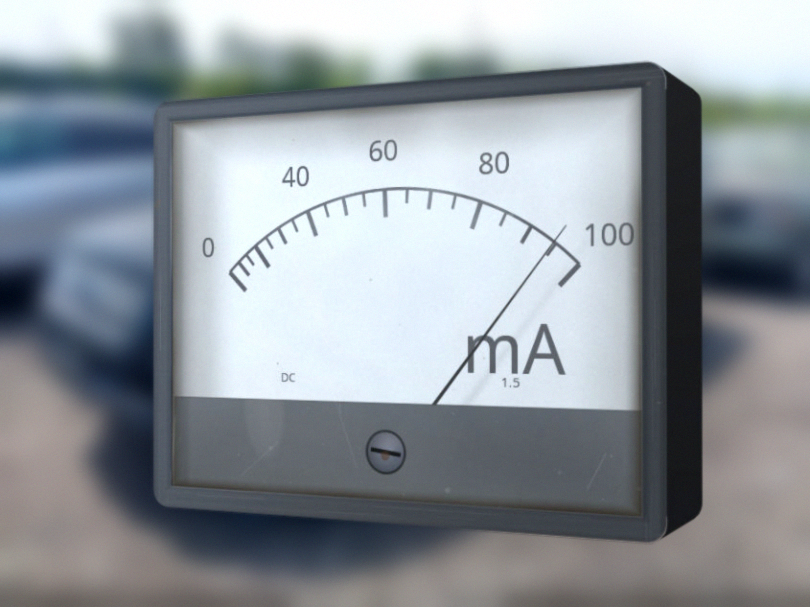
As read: 95mA
